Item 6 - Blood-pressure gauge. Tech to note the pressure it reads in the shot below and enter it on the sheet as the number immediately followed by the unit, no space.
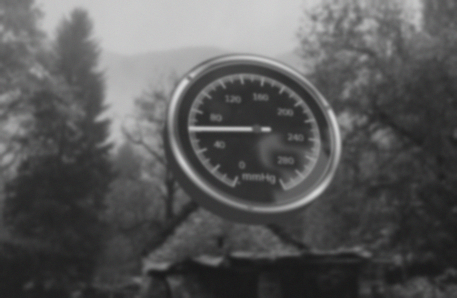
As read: 60mmHg
